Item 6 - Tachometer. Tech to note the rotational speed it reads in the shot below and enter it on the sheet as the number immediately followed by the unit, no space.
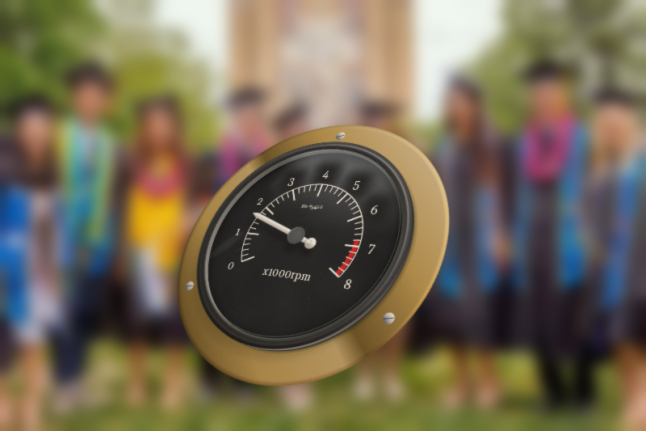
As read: 1600rpm
